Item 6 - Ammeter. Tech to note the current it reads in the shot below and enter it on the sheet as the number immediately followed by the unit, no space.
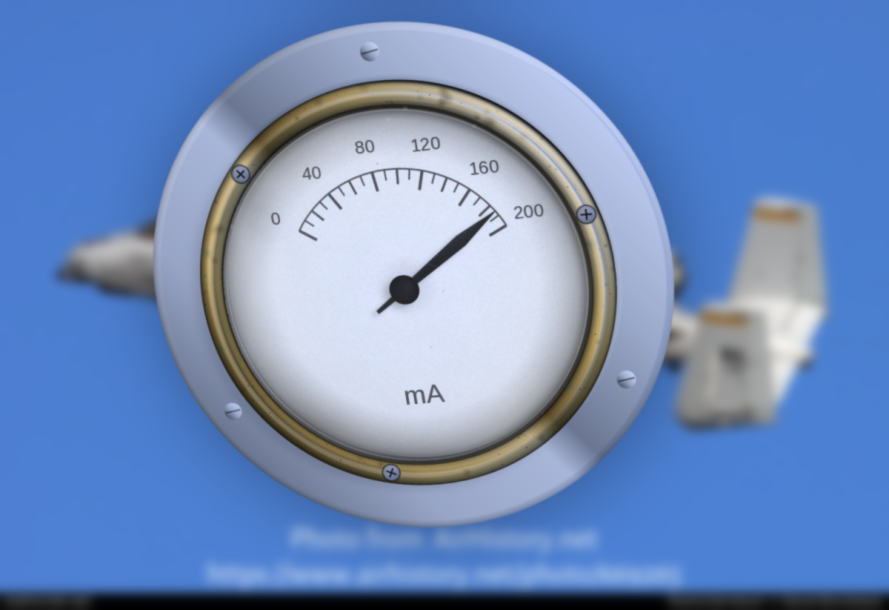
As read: 185mA
